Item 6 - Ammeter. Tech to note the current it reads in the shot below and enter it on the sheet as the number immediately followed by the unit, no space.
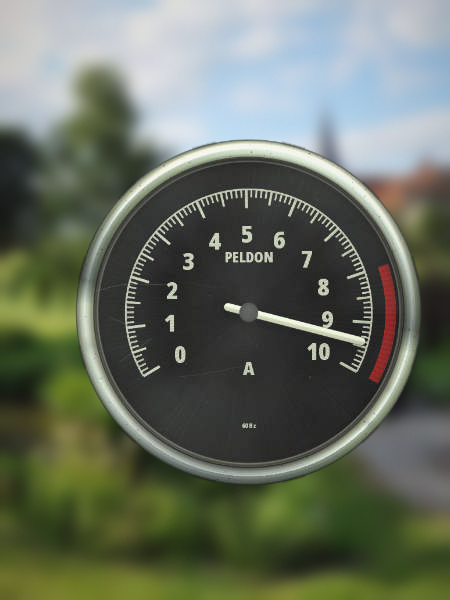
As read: 9.4A
